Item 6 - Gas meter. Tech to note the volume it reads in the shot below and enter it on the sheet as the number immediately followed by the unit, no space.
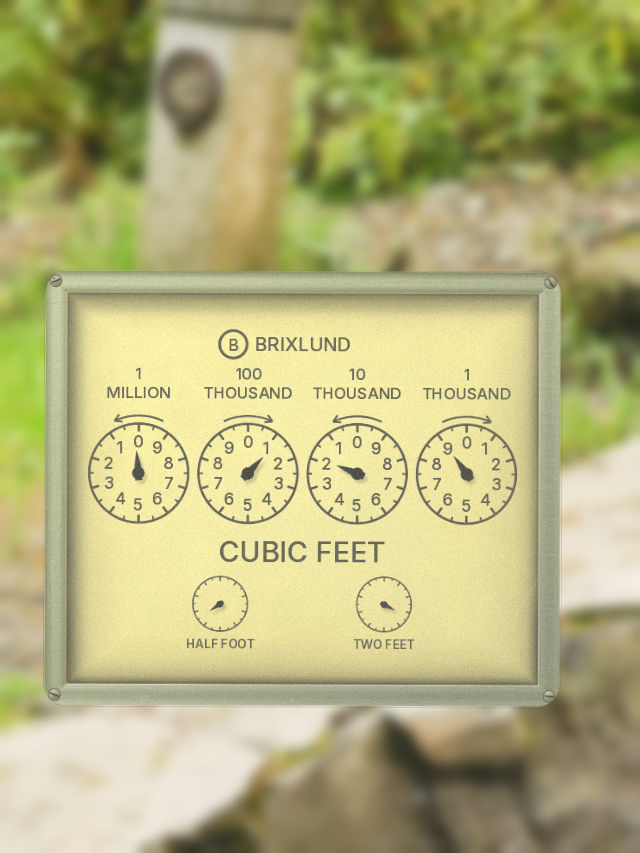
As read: 11900ft³
